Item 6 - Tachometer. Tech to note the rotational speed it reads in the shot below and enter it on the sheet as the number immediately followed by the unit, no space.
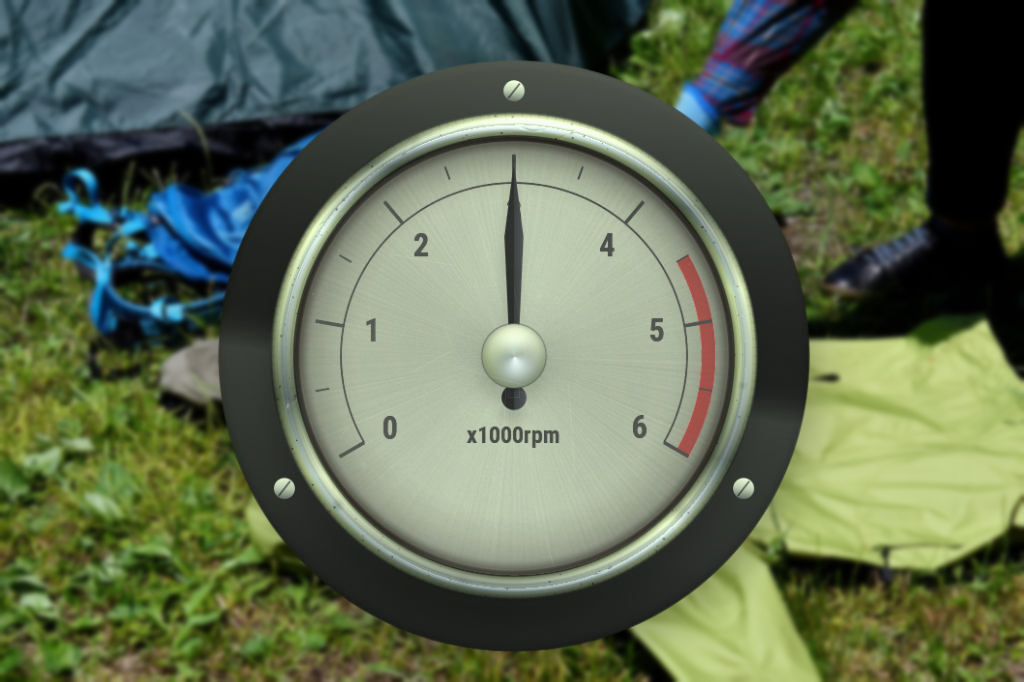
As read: 3000rpm
